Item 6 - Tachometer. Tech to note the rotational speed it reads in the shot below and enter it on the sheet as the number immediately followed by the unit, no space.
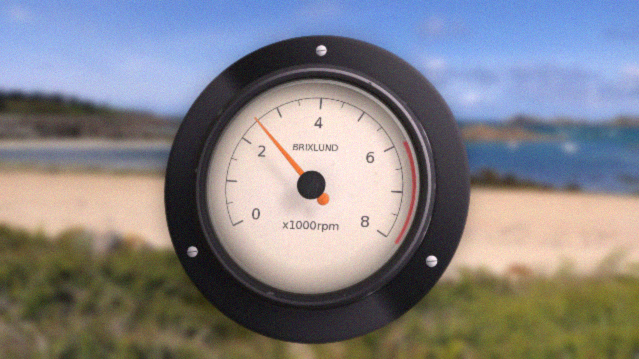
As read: 2500rpm
